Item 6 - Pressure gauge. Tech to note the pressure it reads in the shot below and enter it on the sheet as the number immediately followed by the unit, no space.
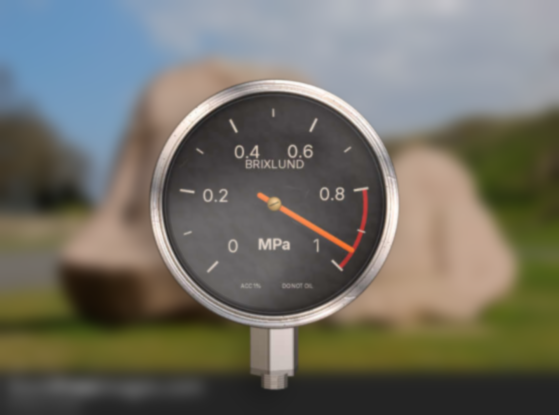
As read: 0.95MPa
